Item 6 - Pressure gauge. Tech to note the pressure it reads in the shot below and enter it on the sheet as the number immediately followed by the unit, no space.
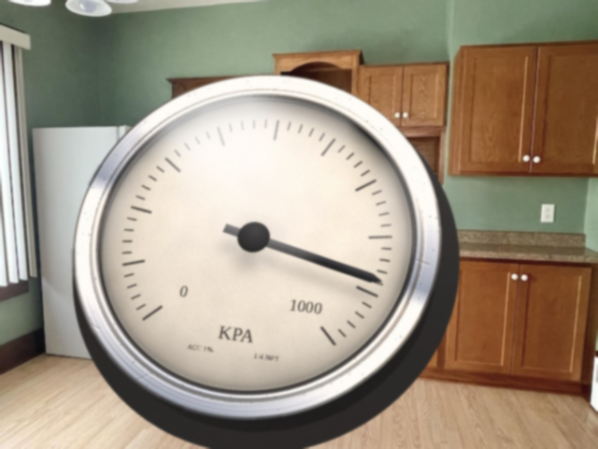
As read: 880kPa
